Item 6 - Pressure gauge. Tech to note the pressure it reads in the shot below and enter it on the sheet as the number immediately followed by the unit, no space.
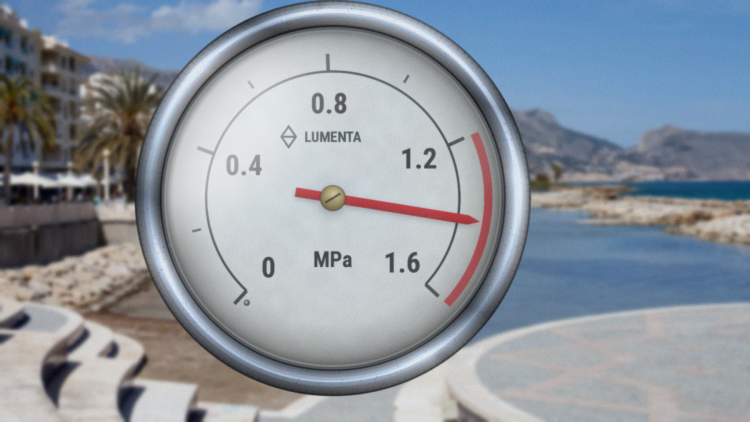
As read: 1.4MPa
